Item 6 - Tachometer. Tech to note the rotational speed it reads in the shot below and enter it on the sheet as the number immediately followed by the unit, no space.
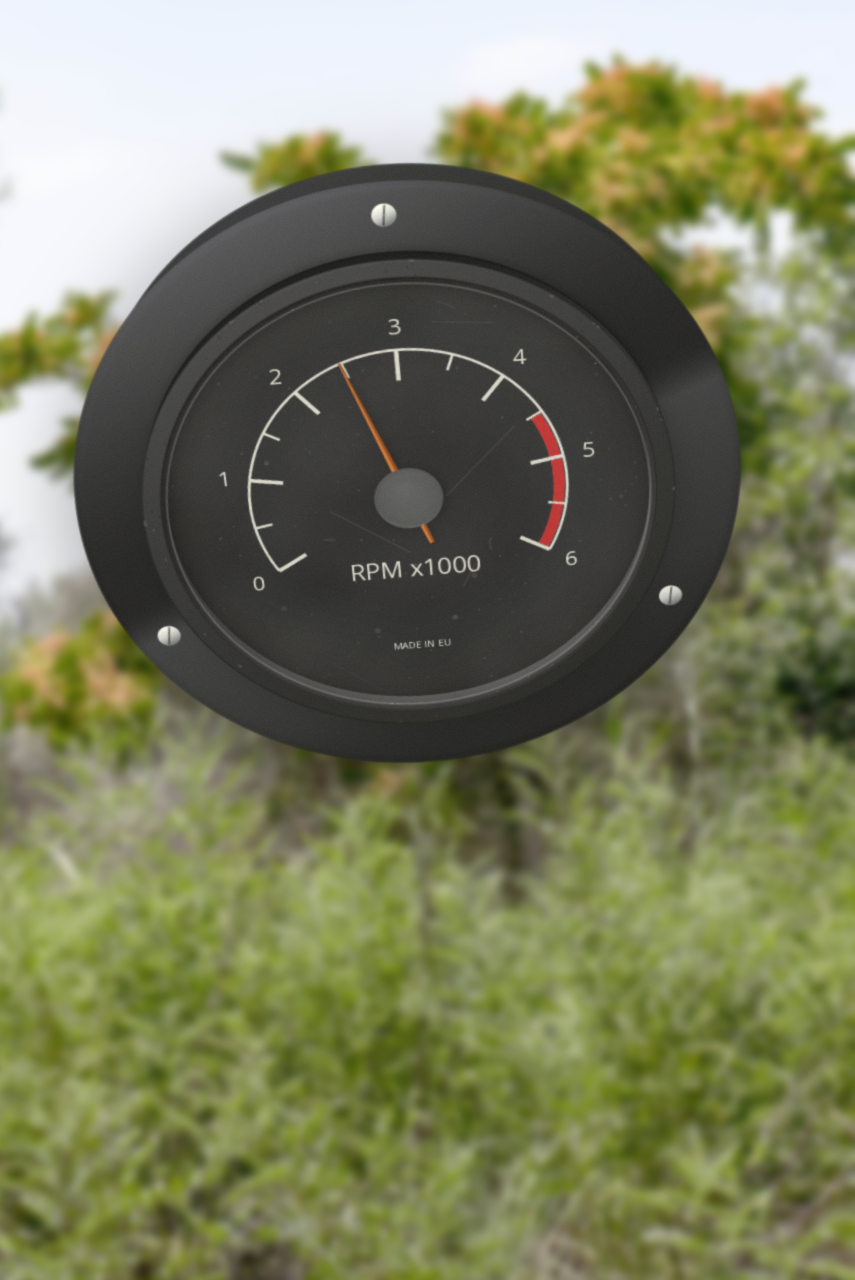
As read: 2500rpm
